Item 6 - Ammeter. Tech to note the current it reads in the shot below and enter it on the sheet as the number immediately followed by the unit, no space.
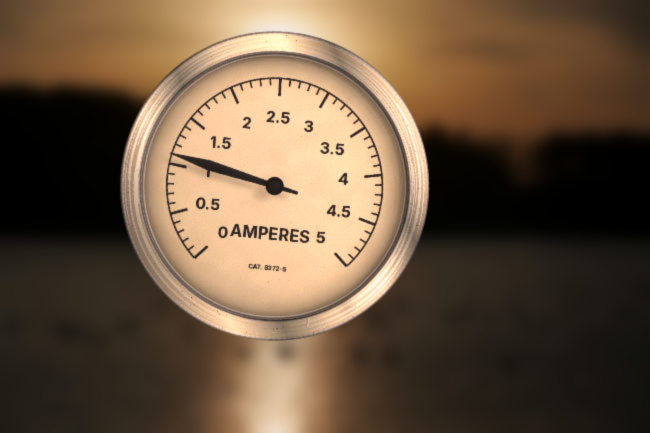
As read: 1.1A
